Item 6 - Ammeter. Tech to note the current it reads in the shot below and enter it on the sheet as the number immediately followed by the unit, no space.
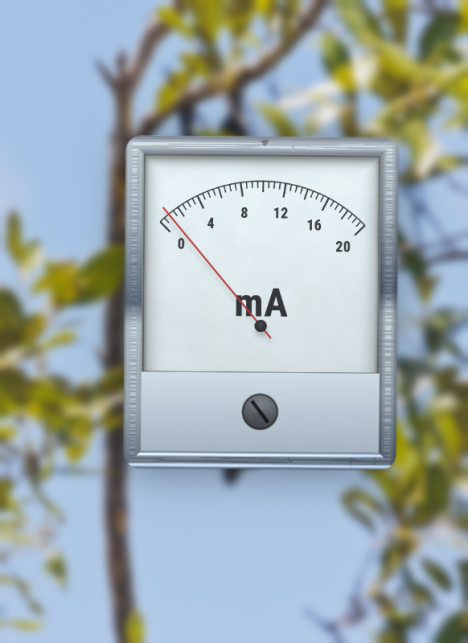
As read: 1mA
